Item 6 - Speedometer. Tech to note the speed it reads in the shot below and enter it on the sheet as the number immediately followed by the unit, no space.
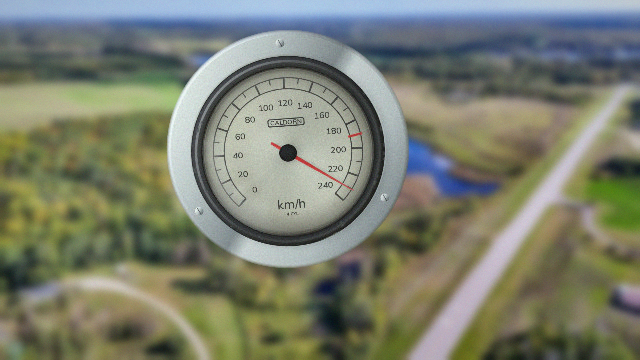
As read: 230km/h
